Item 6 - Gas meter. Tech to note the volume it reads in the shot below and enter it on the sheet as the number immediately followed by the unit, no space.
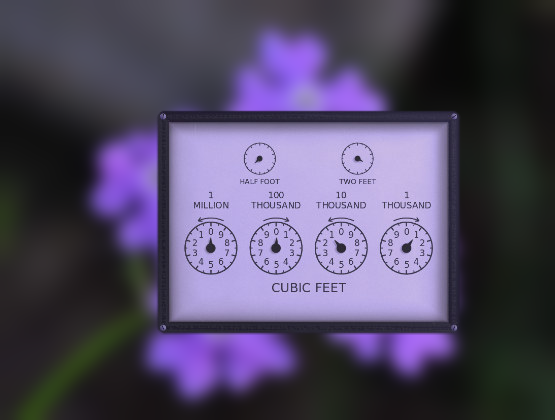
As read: 1100ft³
